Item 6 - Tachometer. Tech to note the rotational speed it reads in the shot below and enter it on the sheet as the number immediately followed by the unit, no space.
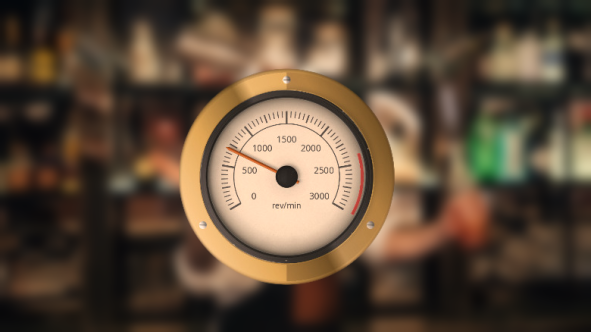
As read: 700rpm
